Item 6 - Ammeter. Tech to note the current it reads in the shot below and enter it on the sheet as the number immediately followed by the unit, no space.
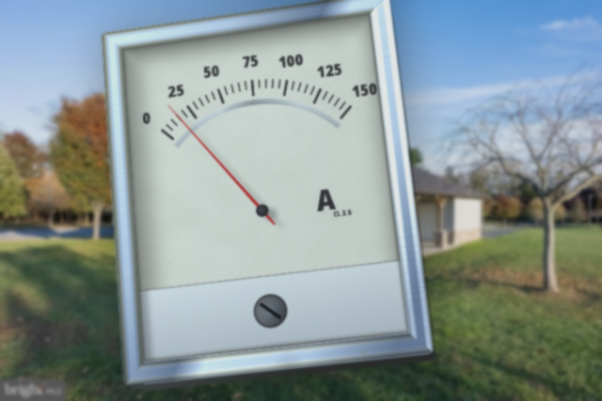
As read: 15A
